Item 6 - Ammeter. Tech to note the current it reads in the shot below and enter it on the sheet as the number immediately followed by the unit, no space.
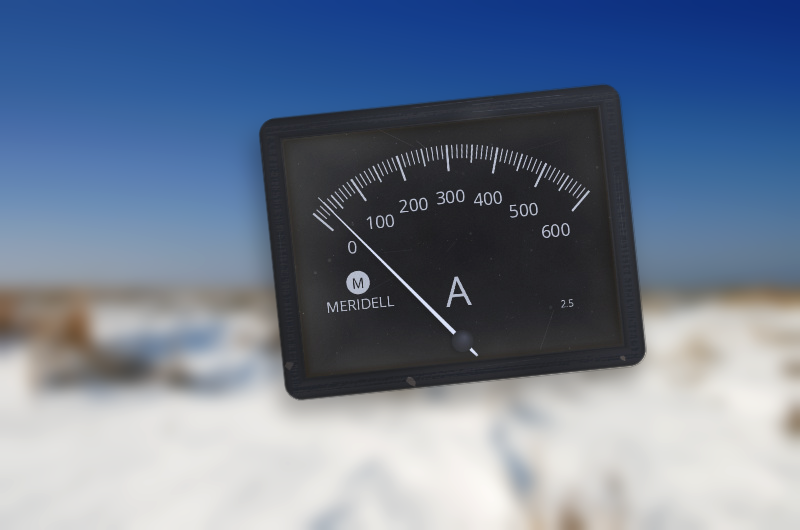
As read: 30A
